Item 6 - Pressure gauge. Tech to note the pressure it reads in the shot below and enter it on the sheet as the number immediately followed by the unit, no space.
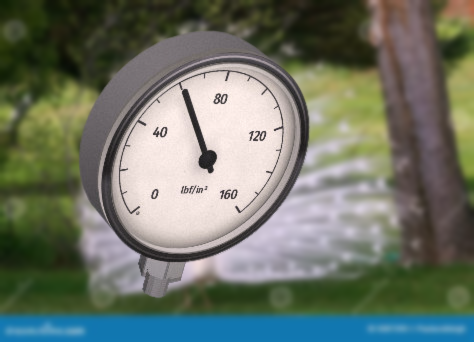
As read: 60psi
